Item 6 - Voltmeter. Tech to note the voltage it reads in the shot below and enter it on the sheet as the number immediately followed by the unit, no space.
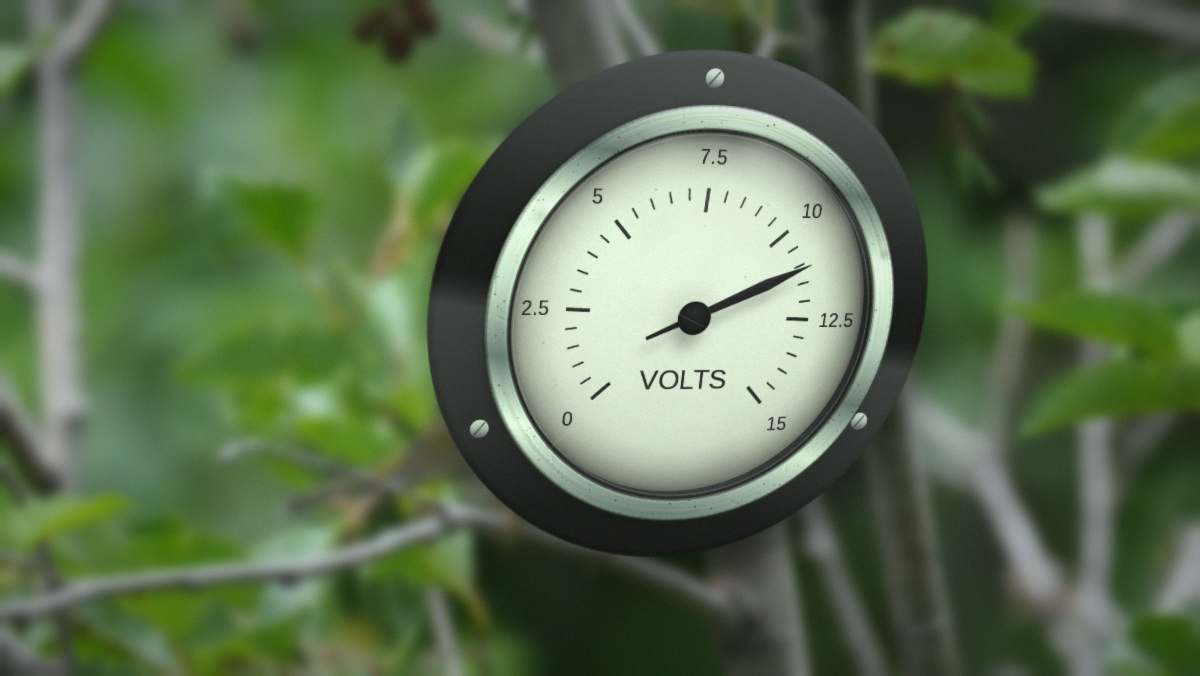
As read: 11V
